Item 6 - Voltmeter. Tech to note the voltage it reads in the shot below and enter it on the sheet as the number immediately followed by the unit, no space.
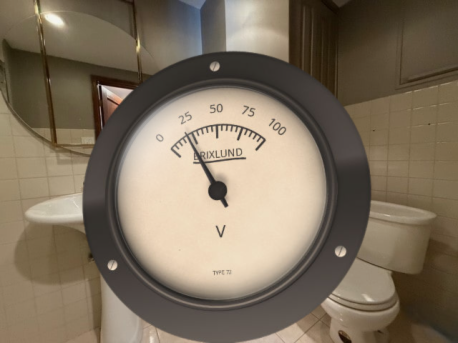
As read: 20V
